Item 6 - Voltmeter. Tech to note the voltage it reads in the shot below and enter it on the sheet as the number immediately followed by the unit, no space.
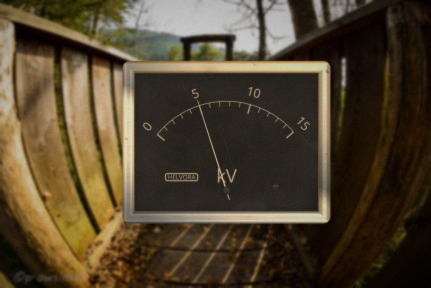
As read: 5kV
